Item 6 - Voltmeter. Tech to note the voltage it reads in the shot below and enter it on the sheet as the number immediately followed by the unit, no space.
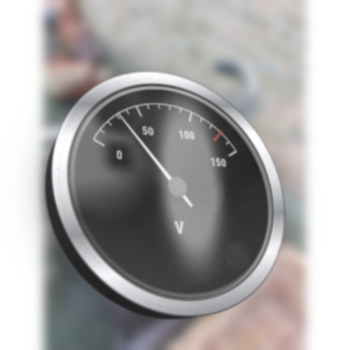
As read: 30V
